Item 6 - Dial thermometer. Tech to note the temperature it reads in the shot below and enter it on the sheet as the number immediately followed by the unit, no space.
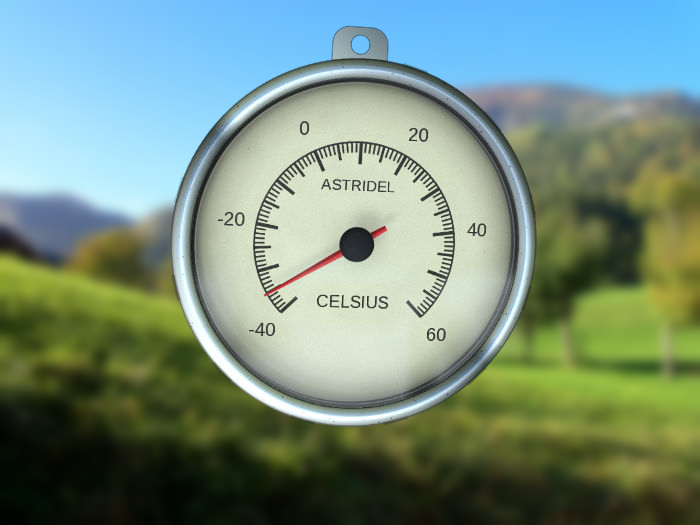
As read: -35°C
